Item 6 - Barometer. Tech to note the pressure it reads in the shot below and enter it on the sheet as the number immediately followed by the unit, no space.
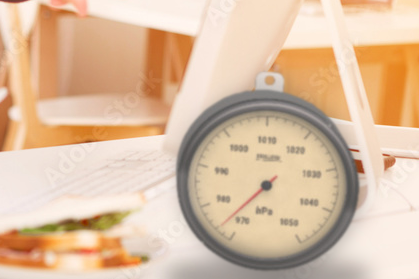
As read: 974hPa
